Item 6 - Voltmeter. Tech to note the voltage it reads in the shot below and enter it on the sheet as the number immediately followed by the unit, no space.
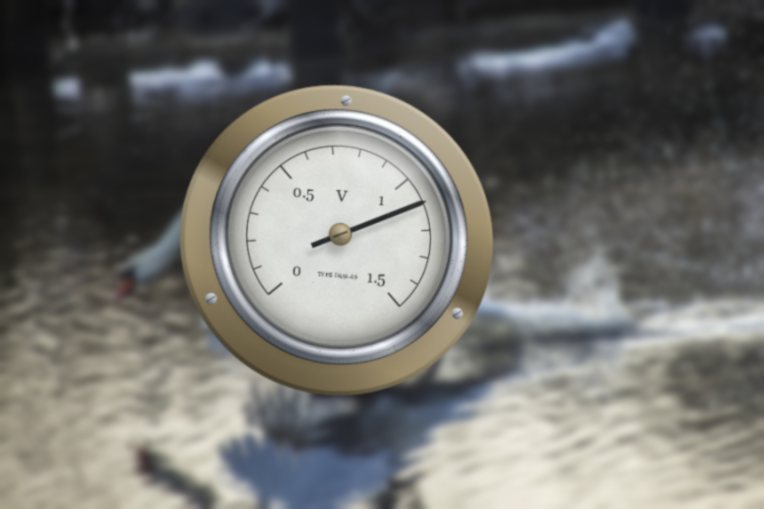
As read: 1.1V
